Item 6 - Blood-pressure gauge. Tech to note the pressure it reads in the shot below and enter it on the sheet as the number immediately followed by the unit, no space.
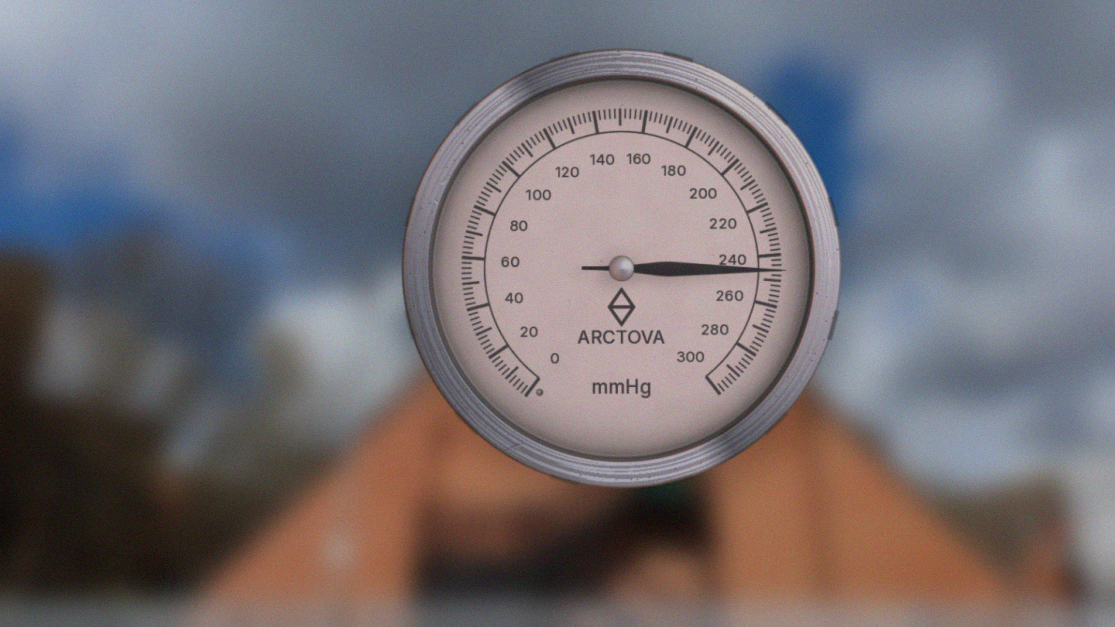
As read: 246mmHg
